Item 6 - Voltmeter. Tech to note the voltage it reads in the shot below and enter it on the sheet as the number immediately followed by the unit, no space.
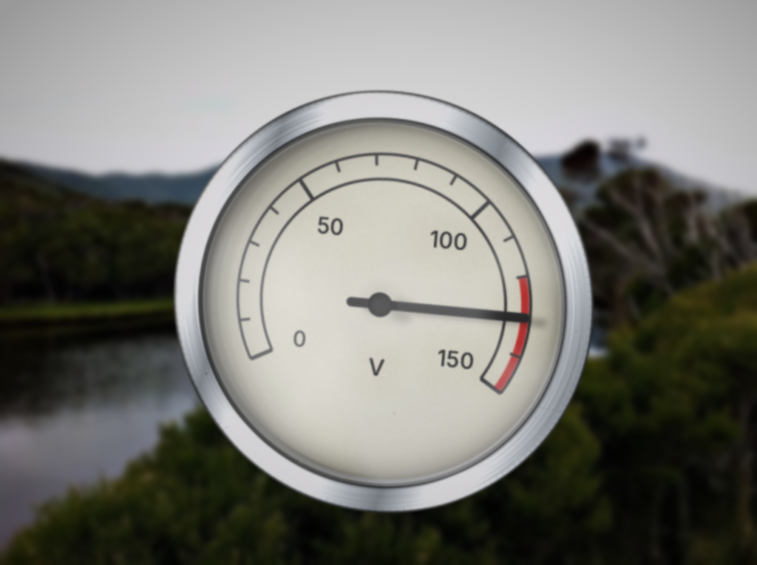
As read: 130V
